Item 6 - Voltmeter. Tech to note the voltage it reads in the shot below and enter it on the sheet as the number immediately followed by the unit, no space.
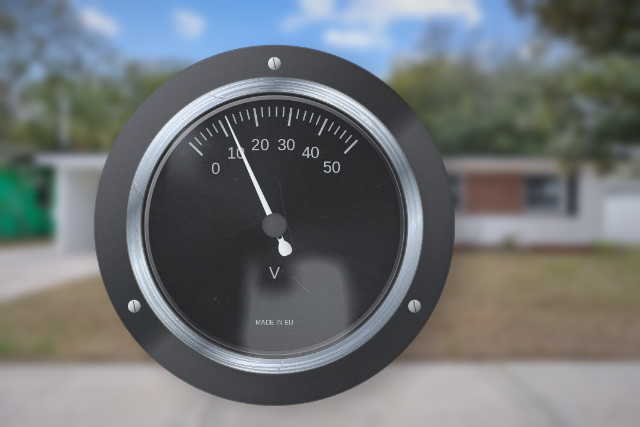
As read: 12V
